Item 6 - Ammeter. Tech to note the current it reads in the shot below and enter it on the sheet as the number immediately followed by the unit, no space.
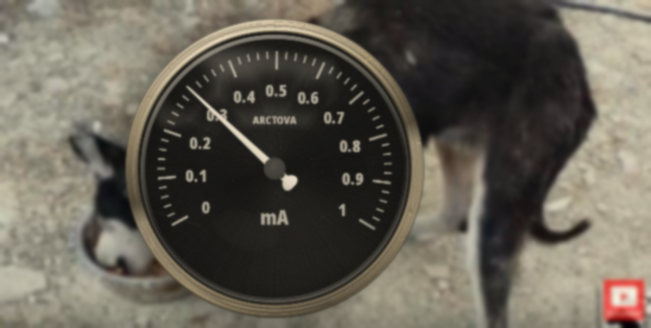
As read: 0.3mA
